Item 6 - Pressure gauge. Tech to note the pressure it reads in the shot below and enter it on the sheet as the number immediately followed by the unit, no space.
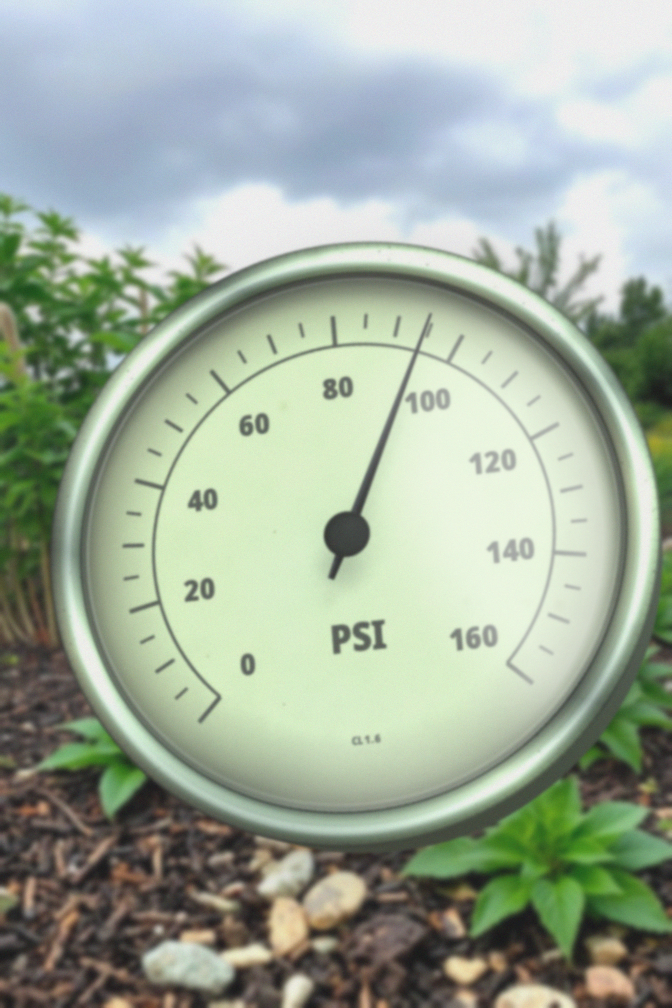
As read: 95psi
